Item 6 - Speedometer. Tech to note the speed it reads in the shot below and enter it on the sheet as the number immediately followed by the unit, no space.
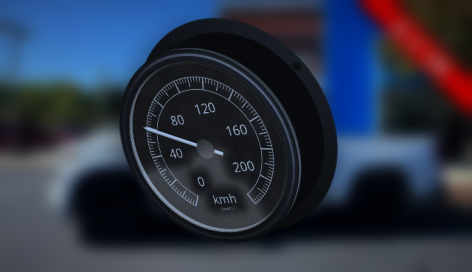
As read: 60km/h
